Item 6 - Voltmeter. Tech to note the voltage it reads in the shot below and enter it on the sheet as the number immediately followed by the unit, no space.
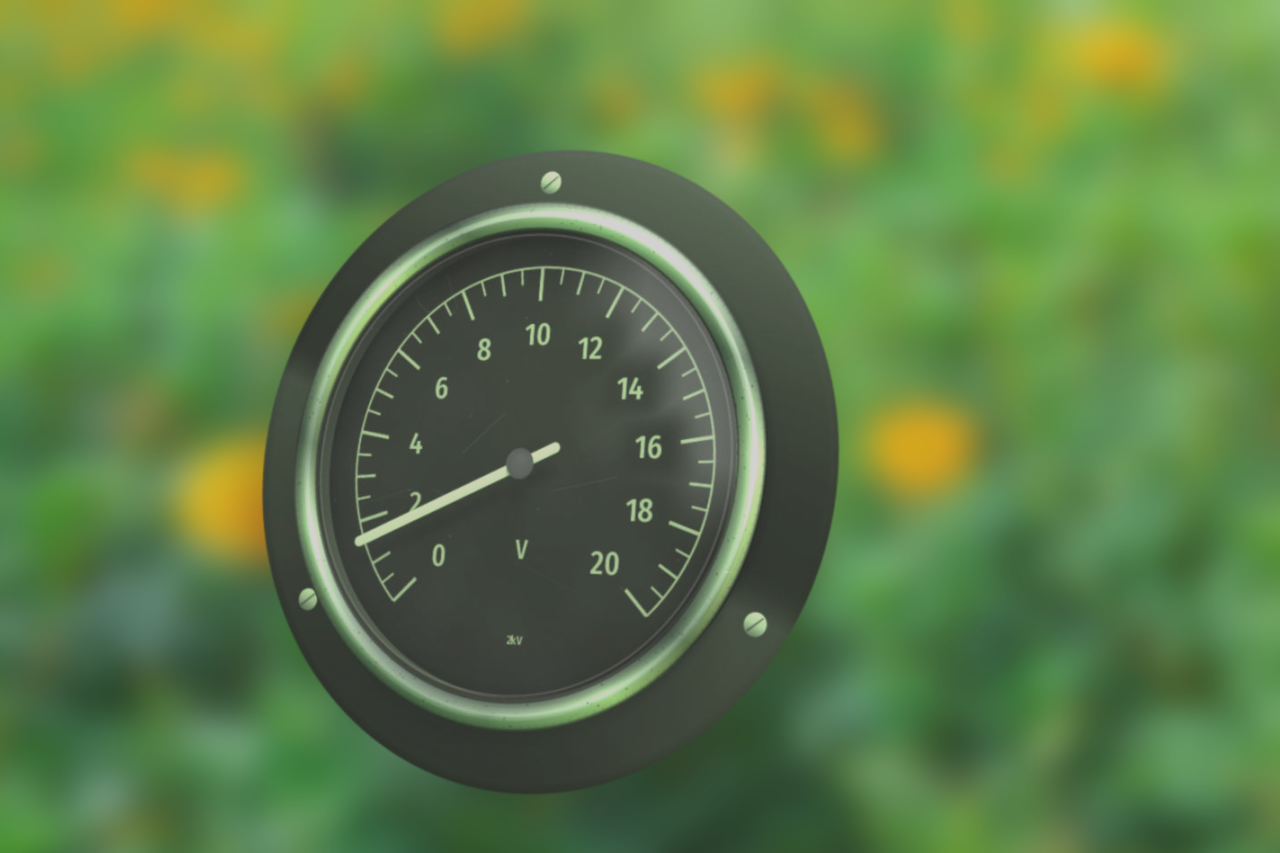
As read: 1.5V
